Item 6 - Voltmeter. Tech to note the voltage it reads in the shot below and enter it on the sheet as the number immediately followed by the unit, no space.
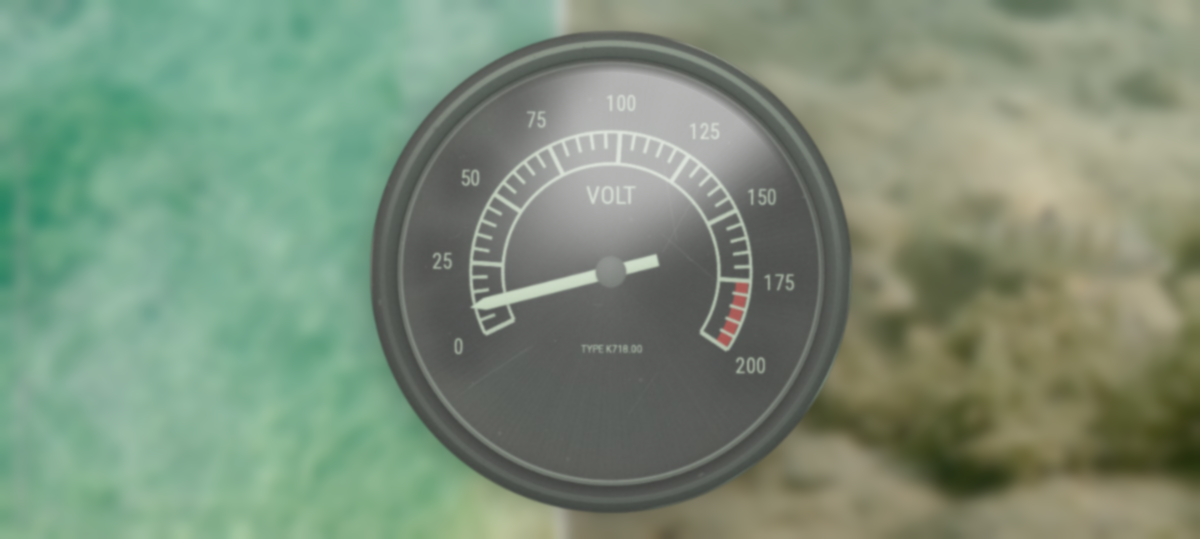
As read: 10V
